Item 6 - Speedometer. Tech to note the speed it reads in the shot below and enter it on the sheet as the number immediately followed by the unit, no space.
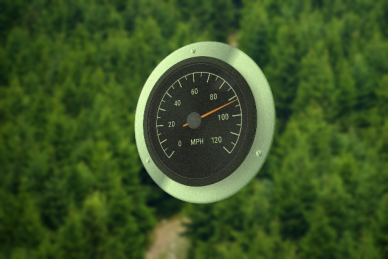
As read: 92.5mph
